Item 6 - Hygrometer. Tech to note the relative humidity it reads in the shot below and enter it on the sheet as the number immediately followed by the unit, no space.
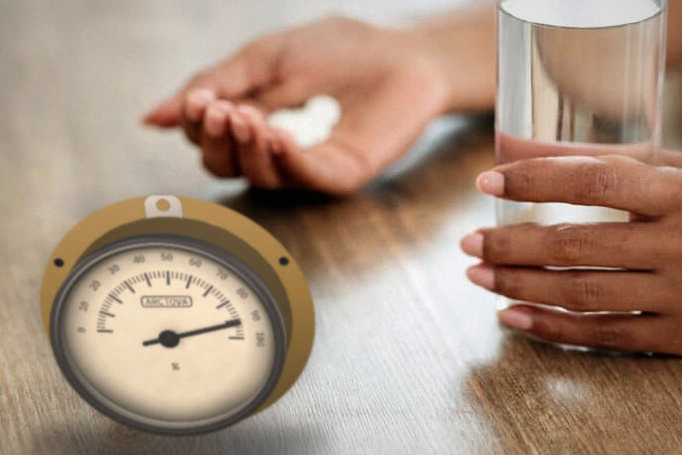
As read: 90%
